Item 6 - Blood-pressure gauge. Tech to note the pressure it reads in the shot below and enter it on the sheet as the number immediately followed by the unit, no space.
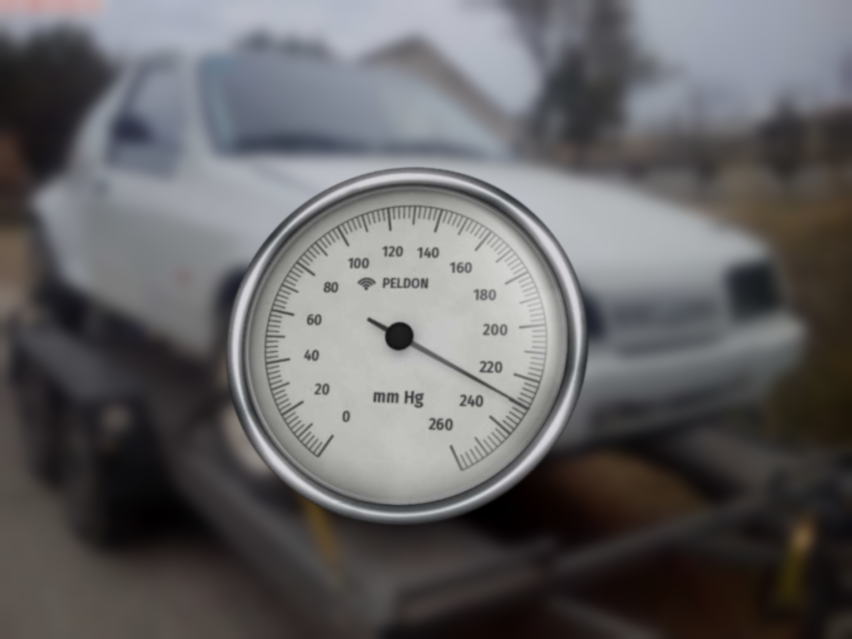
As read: 230mmHg
